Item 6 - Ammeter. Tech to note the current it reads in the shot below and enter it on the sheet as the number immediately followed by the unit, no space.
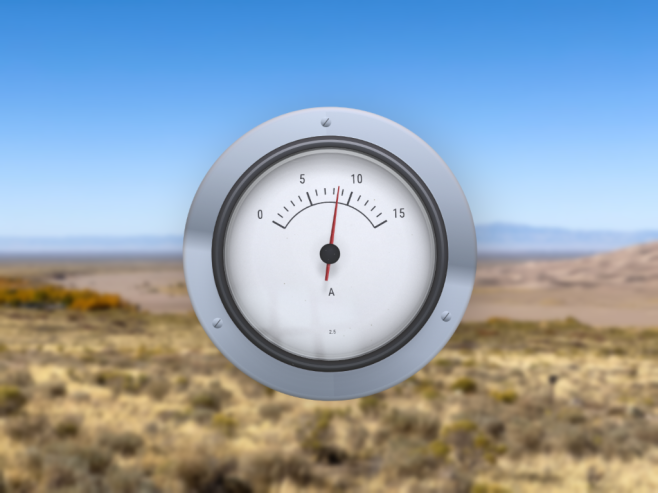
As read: 8.5A
